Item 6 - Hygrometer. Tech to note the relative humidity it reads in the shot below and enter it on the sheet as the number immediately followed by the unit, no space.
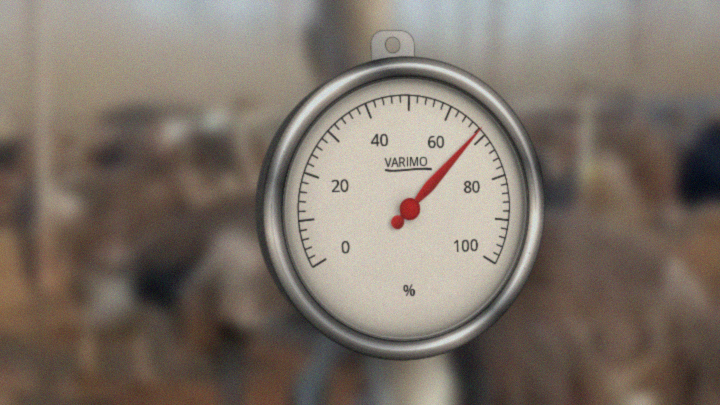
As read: 68%
